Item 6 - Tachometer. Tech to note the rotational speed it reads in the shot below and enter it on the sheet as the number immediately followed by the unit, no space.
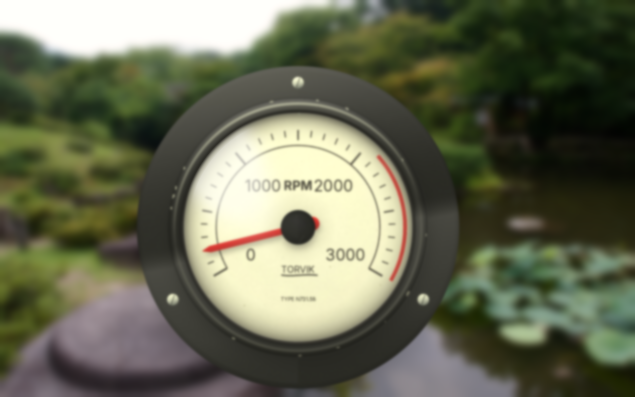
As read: 200rpm
